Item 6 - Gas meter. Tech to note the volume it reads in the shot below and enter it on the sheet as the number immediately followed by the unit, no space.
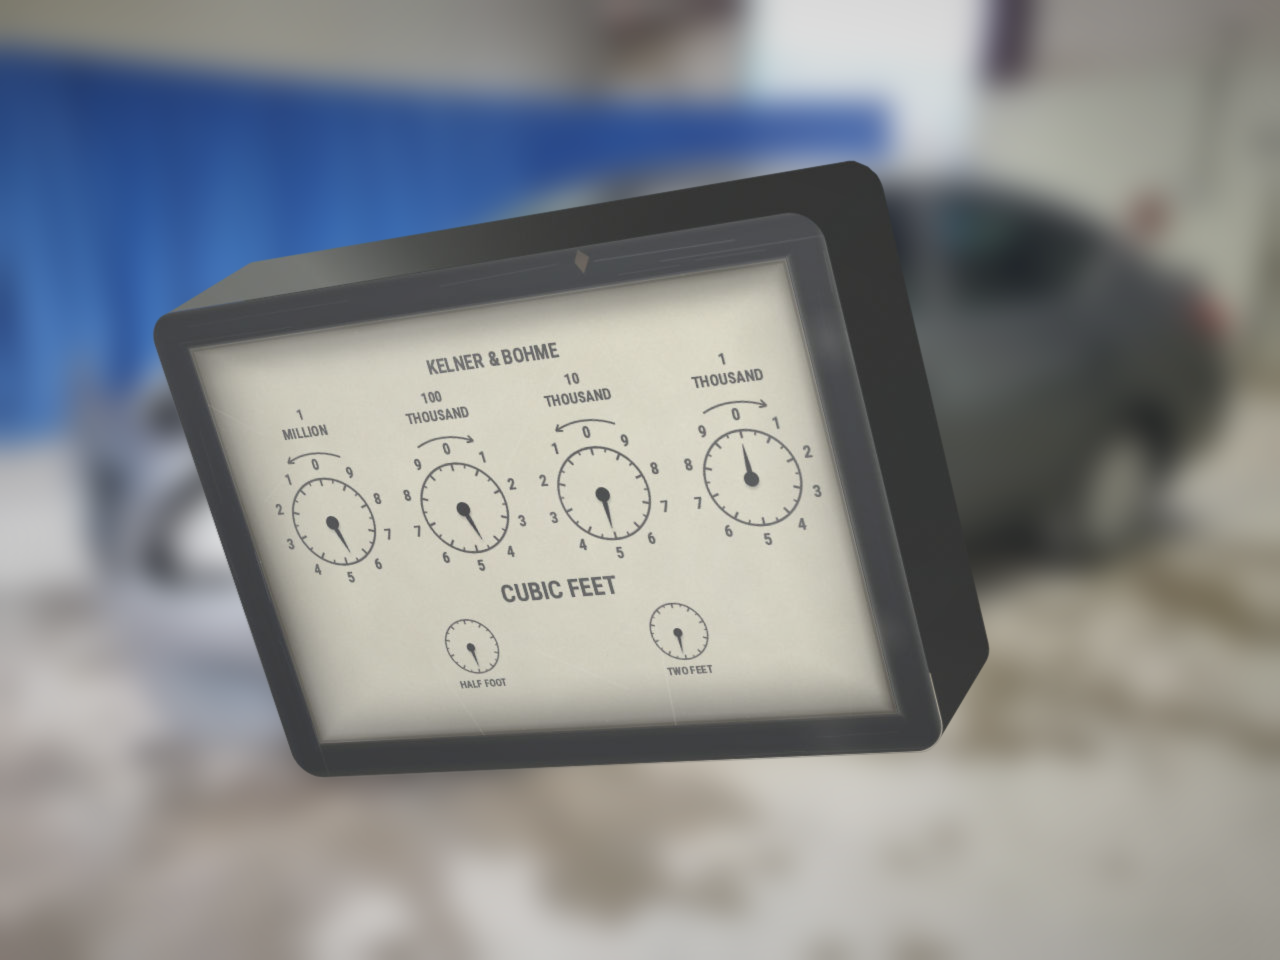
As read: 545000ft³
